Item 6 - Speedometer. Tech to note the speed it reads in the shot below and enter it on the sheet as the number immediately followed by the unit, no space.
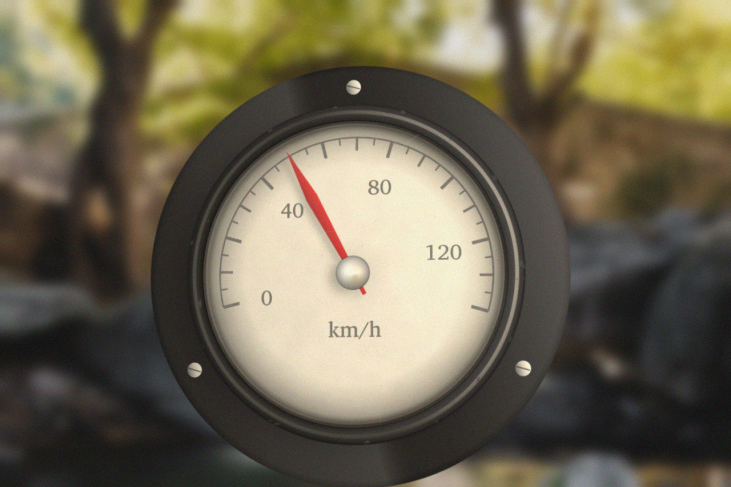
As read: 50km/h
